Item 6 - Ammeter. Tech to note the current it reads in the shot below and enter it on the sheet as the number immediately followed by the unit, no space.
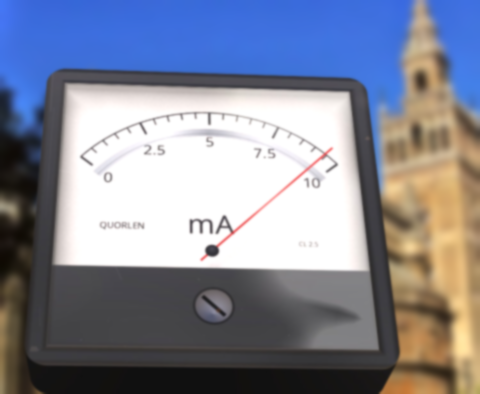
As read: 9.5mA
